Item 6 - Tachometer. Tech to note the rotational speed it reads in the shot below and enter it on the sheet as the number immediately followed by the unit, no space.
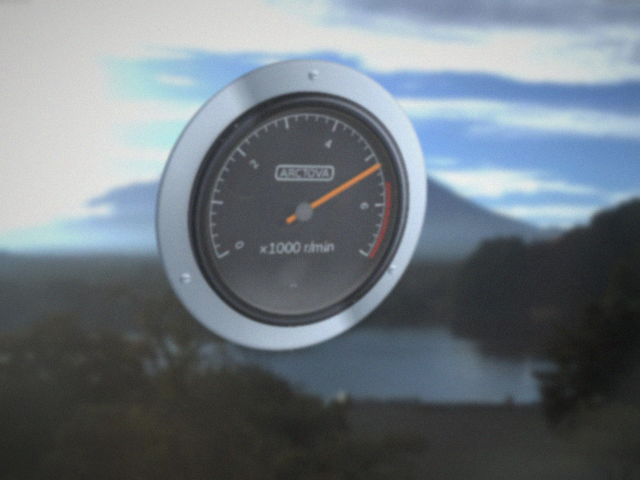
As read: 5200rpm
